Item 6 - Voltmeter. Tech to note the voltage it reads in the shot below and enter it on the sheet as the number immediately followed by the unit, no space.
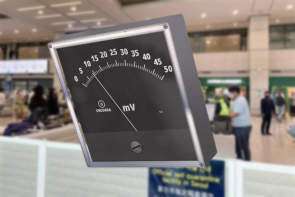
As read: 10mV
